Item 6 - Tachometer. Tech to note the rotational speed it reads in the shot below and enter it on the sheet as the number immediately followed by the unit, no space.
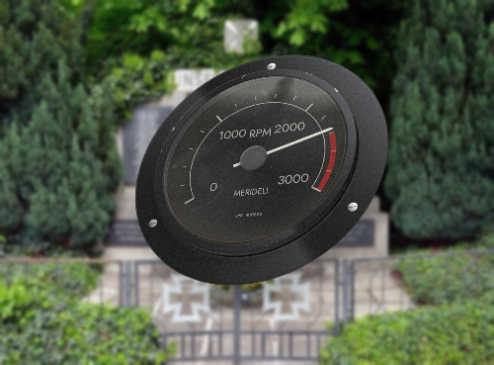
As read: 2400rpm
